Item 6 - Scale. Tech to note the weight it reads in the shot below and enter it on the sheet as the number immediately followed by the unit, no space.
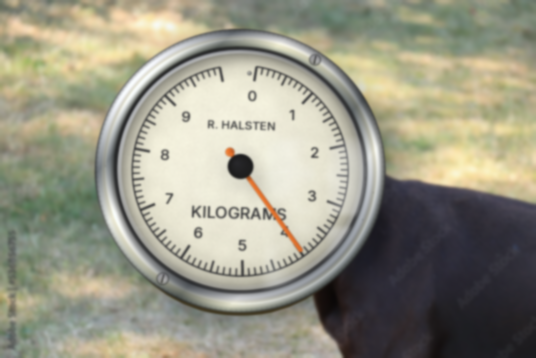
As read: 4kg
